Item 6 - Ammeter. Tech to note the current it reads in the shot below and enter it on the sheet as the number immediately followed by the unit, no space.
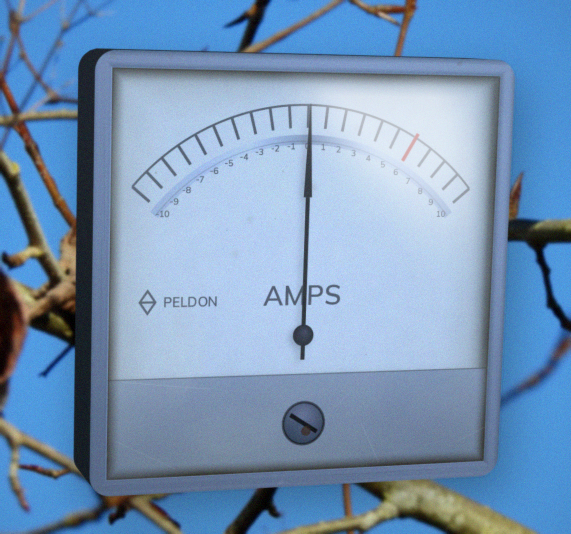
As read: 0A
